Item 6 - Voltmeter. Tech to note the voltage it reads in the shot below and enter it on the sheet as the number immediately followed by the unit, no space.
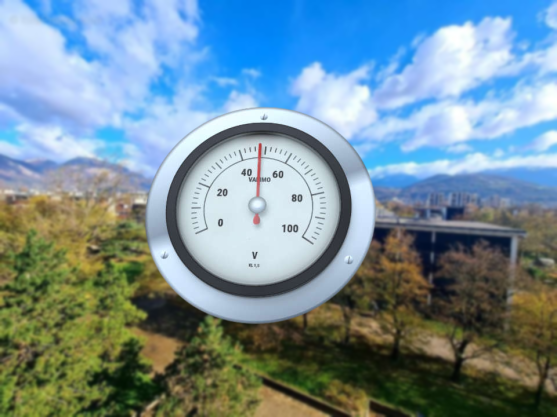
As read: 48V
